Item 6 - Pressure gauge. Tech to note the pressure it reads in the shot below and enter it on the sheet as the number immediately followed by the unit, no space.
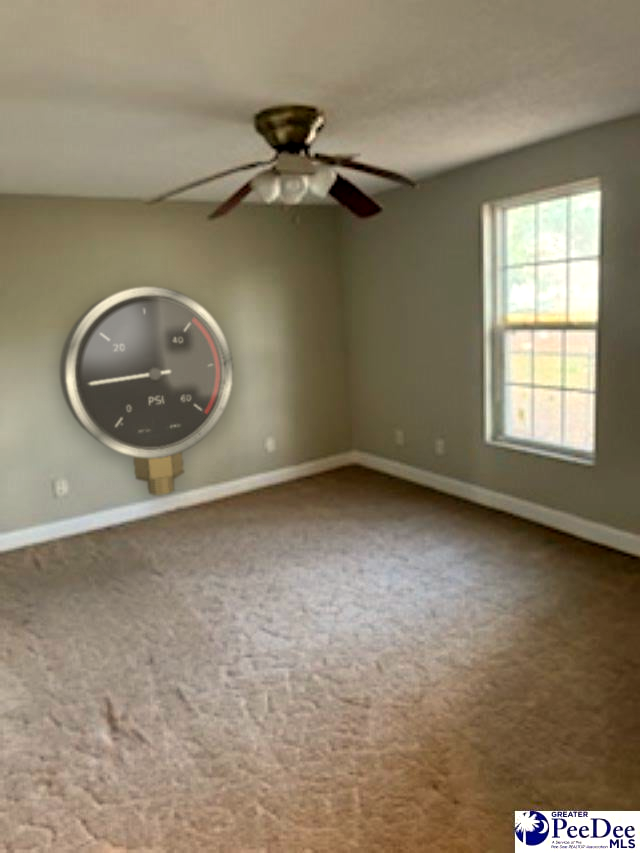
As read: 10psi
